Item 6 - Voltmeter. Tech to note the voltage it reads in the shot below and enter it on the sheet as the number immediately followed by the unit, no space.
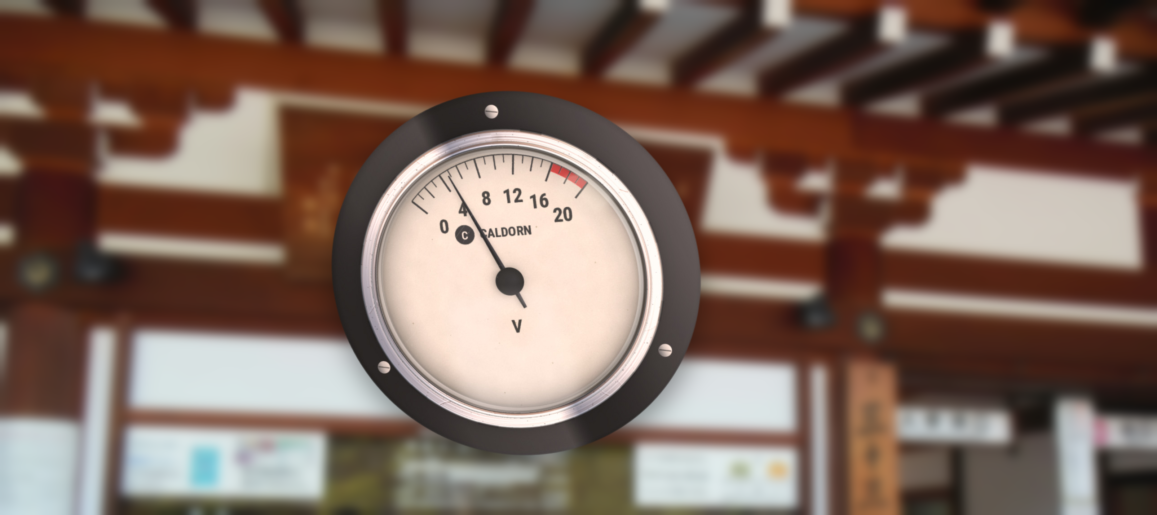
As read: 5V
